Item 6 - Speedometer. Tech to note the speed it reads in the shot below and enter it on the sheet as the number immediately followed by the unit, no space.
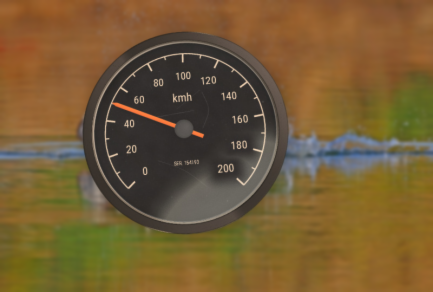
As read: 50km/h
